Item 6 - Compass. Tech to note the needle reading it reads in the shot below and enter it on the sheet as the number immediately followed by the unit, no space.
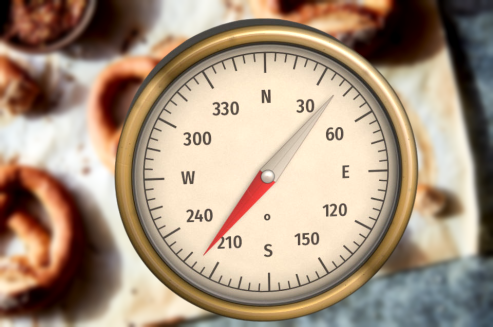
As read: 220°
